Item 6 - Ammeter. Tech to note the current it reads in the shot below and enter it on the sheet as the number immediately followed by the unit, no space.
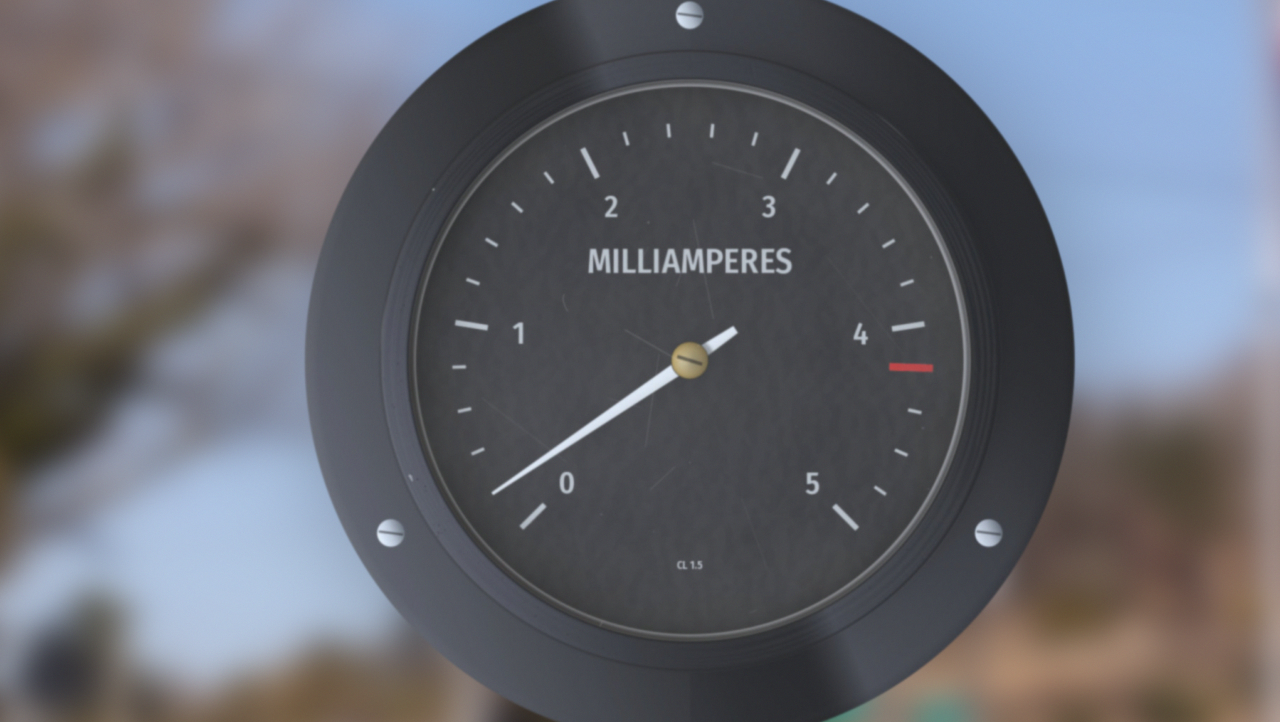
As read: 0.2mA
